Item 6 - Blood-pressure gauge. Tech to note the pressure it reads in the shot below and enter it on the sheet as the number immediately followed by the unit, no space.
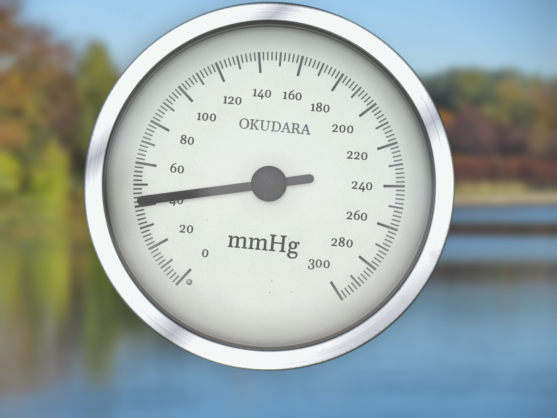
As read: 42mmHg
